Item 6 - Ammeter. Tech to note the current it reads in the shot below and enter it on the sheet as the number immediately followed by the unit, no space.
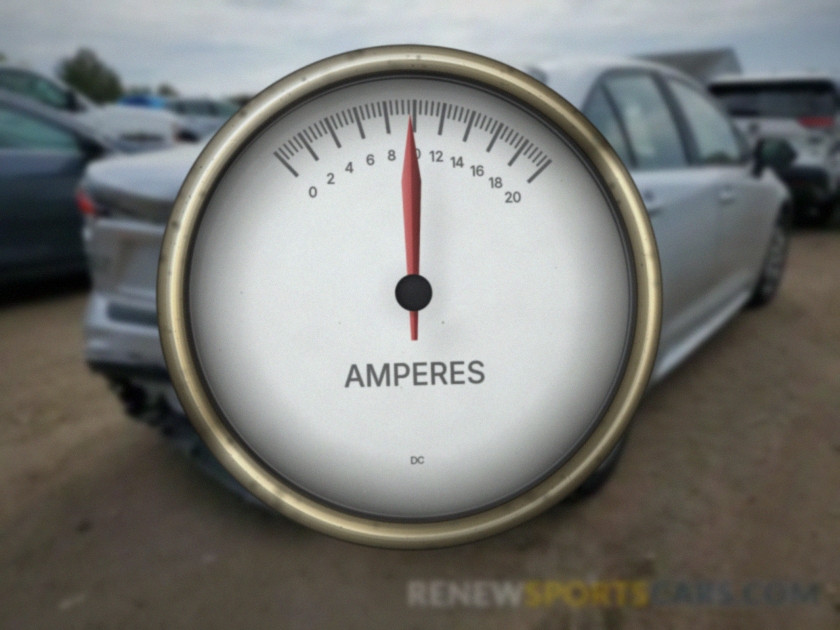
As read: 9.6A
